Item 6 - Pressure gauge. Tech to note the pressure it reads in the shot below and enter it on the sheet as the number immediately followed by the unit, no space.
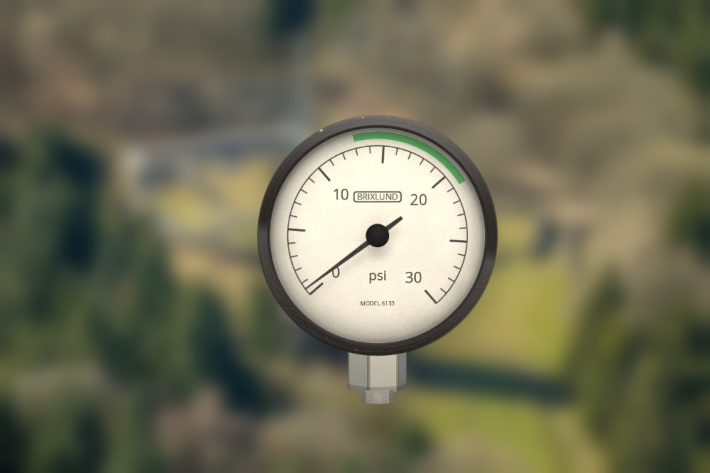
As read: 0.5psi
